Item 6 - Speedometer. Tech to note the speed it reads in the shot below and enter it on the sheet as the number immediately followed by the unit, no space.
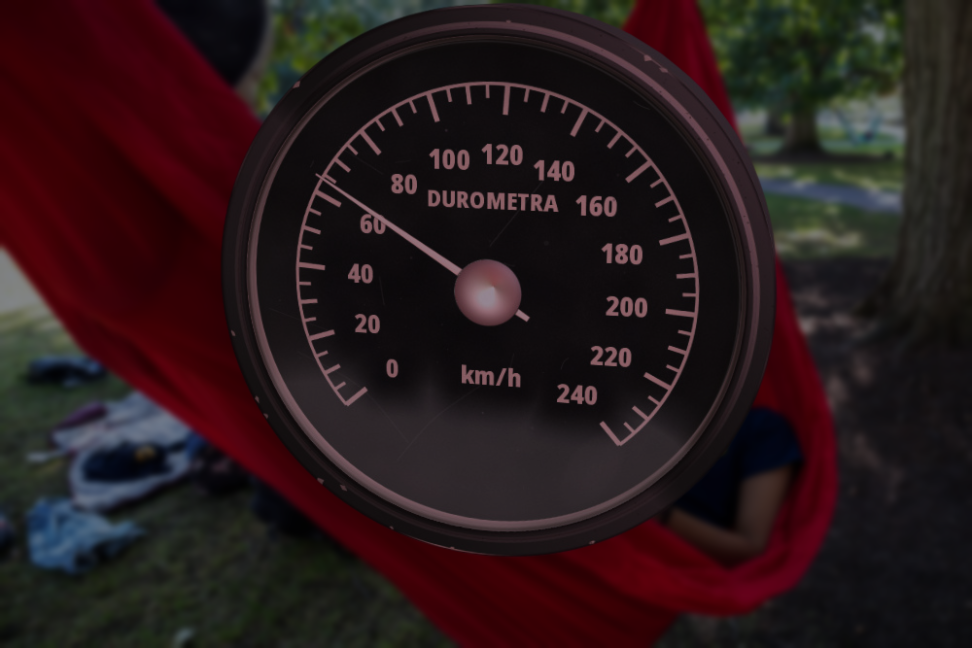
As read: 65km/h
